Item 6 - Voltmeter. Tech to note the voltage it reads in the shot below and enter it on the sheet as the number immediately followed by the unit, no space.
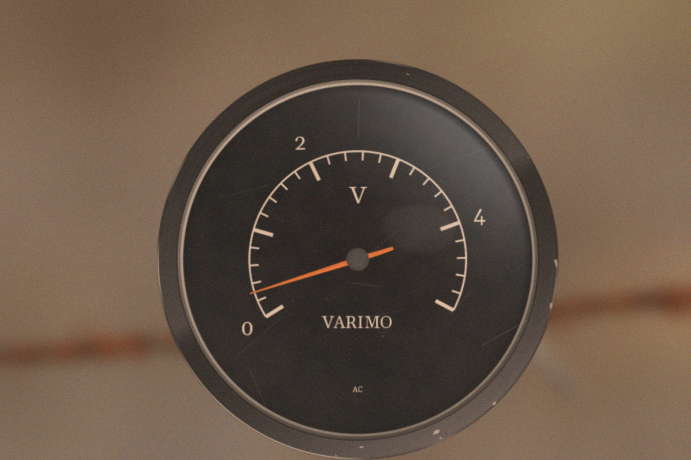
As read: 0.3V
